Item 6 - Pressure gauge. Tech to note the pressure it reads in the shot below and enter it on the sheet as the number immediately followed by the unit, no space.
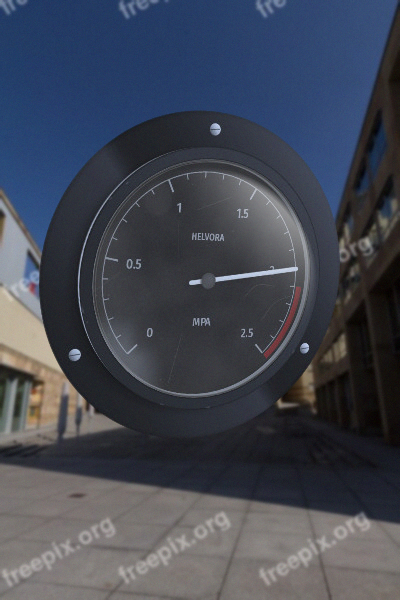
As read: 2MPa
